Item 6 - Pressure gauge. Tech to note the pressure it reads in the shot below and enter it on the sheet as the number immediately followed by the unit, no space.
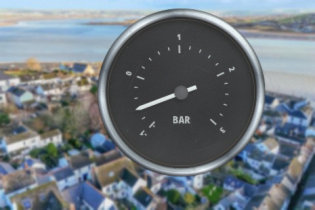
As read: -0.6bar
